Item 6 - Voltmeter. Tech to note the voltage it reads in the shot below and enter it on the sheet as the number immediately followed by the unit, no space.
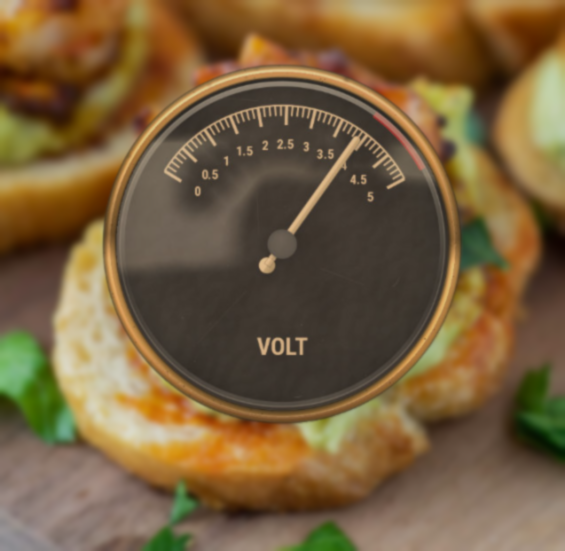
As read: 3.9V
